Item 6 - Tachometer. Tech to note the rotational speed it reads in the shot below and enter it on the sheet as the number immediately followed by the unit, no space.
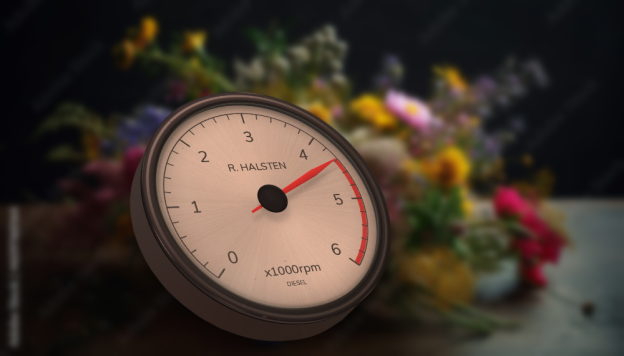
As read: 4400rpm
